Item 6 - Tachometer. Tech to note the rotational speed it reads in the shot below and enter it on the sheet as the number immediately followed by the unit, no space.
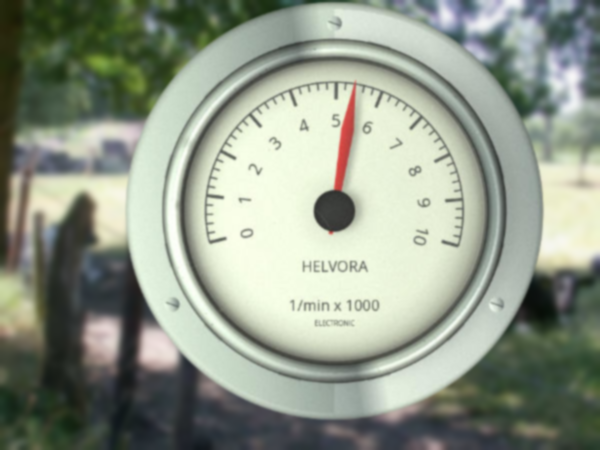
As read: 5400rpm
